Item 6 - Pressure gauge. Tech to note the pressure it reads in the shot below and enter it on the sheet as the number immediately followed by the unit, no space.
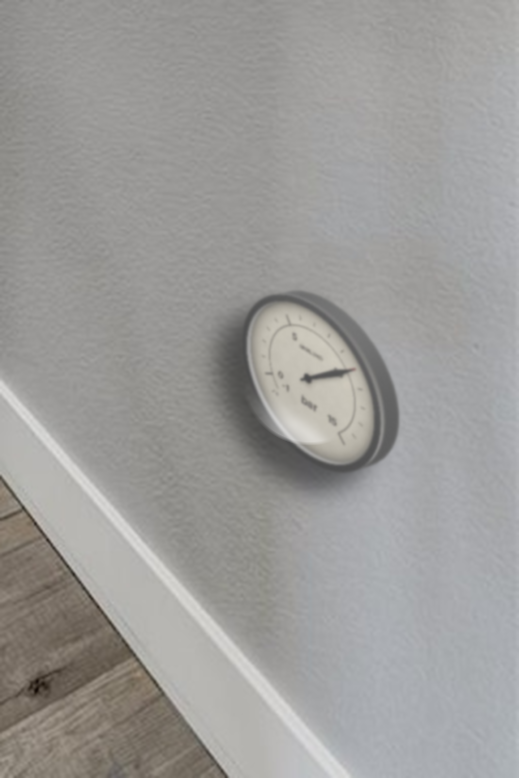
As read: 10bar
